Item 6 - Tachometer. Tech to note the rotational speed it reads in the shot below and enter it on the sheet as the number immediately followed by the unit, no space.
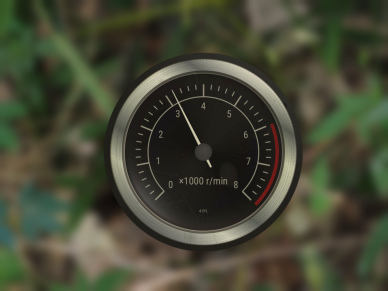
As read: 3200rpm
